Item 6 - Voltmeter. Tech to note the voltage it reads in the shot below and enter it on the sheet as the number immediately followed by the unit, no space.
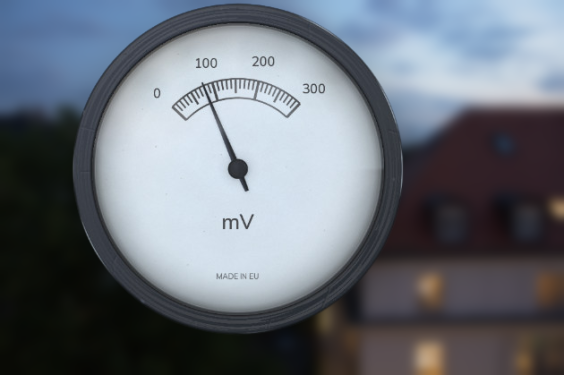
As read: 80mV
